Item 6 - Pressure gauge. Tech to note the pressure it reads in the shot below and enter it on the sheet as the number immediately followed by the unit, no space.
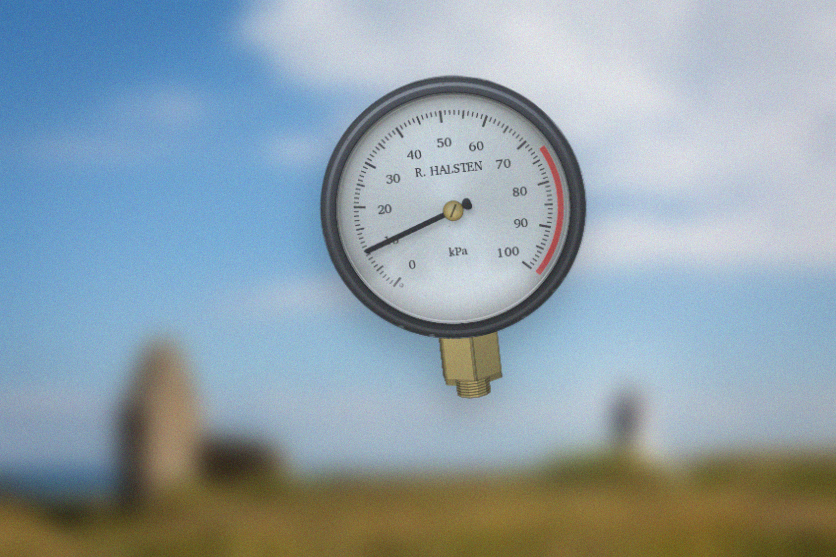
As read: 10kPa
